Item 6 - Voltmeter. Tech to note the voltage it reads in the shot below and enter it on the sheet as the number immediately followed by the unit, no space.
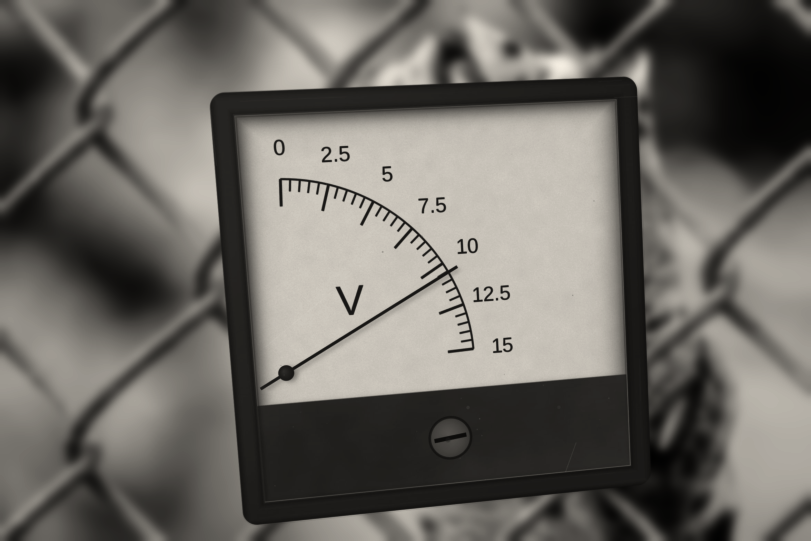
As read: 10.5V
